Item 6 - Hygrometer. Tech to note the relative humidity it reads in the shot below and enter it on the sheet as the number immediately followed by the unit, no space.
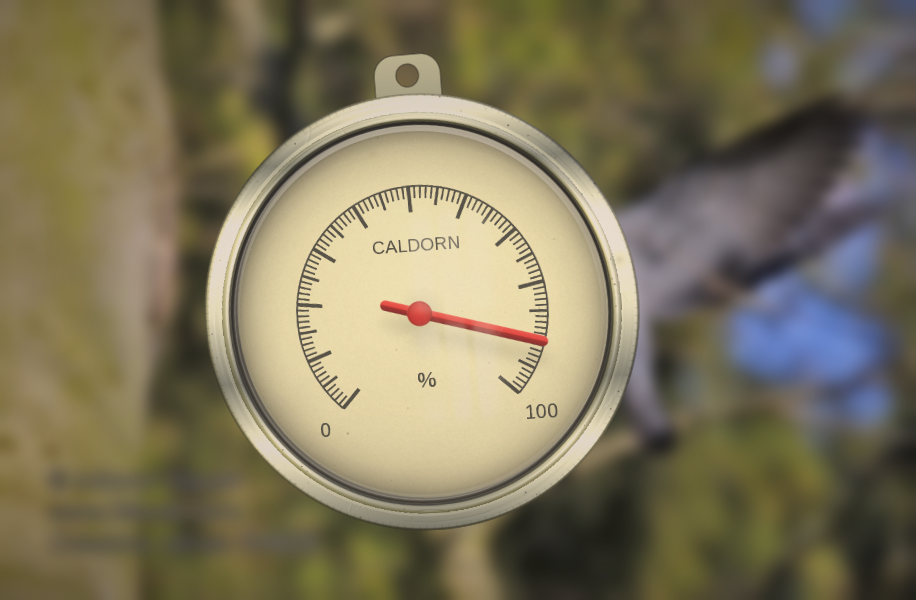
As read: 90%
